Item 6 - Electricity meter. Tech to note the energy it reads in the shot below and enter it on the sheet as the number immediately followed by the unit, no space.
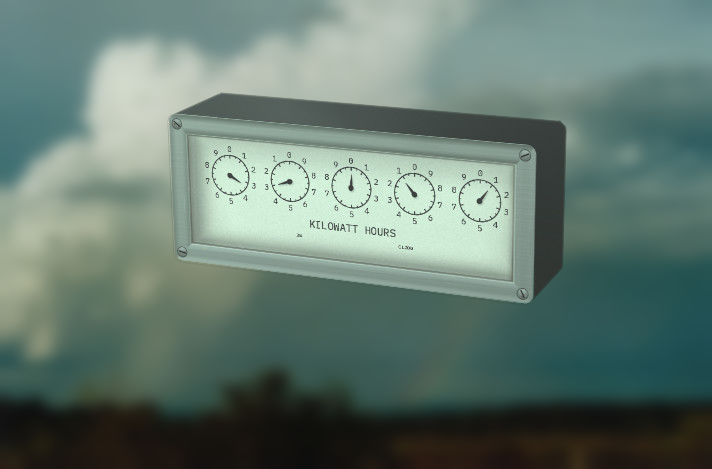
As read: 33011kWh
